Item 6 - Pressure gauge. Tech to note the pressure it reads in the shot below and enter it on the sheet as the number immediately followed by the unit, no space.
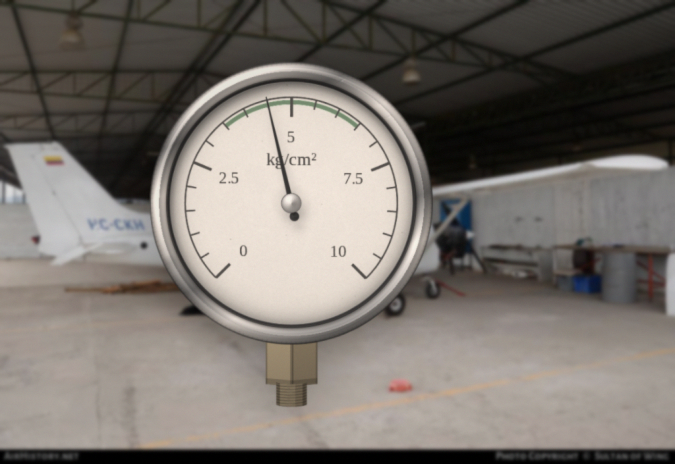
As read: 4.5kg/cm²
